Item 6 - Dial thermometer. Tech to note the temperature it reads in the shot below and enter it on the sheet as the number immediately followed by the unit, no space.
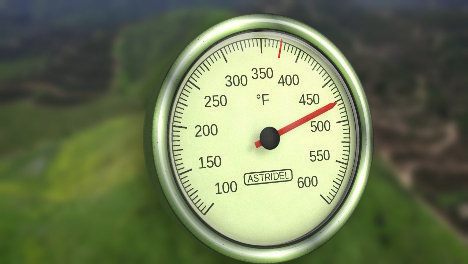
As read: 475°F
